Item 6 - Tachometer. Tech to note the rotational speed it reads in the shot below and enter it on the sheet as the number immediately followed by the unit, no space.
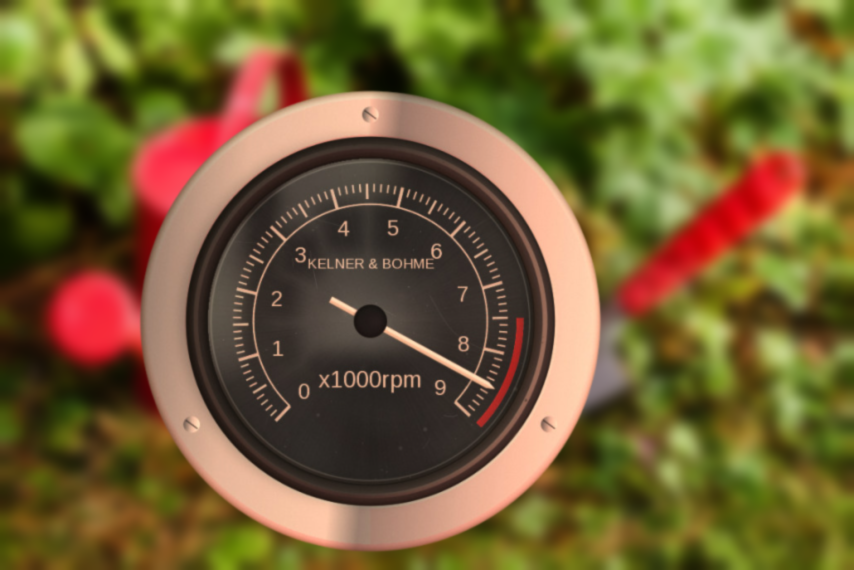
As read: 8500rpm
